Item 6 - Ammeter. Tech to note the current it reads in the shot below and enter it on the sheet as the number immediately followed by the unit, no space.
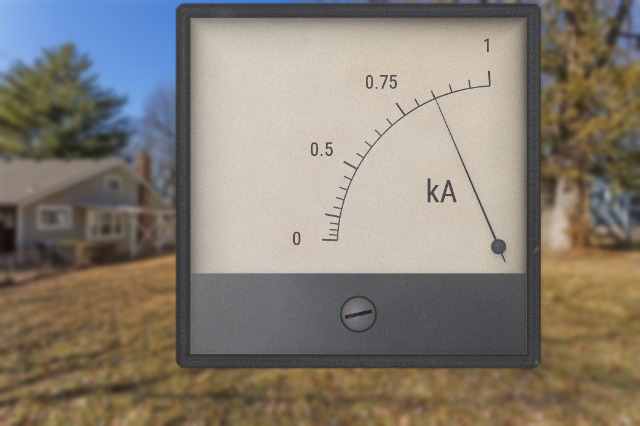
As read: 0.85kA
